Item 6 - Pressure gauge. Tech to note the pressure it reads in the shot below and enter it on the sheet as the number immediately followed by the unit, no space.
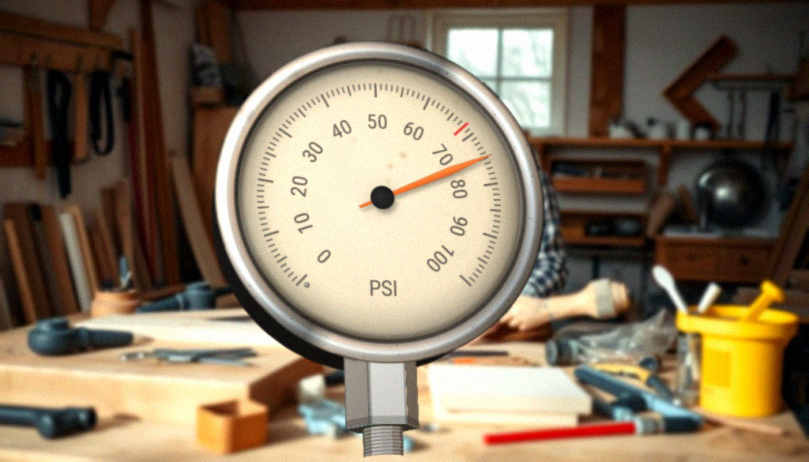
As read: 75psi
